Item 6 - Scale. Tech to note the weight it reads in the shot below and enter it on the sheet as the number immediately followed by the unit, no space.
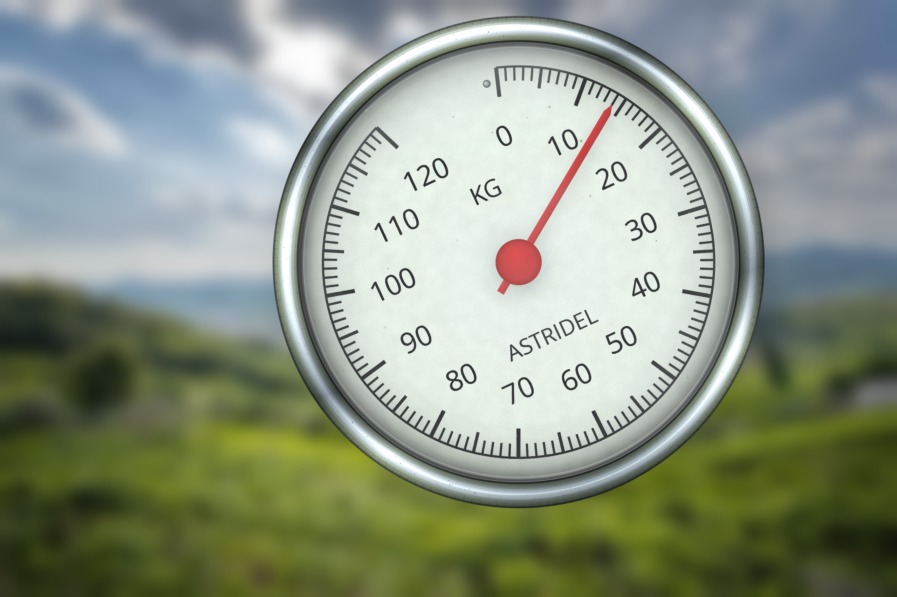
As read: 14kg
